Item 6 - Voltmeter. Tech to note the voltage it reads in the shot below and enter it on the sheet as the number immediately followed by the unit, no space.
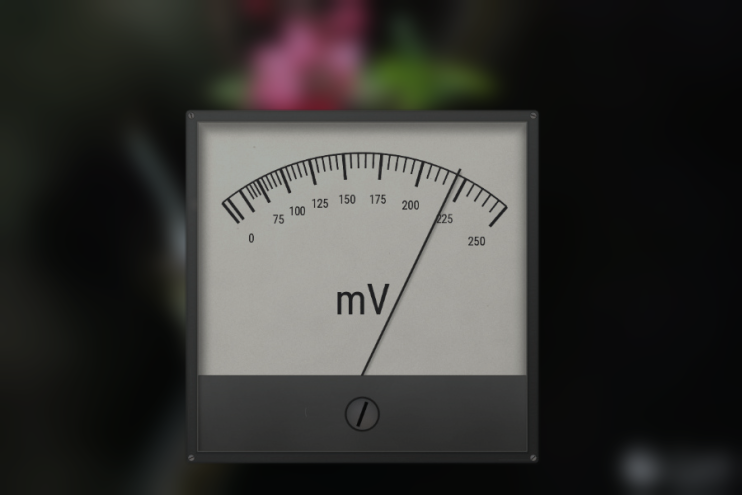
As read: 220mV
